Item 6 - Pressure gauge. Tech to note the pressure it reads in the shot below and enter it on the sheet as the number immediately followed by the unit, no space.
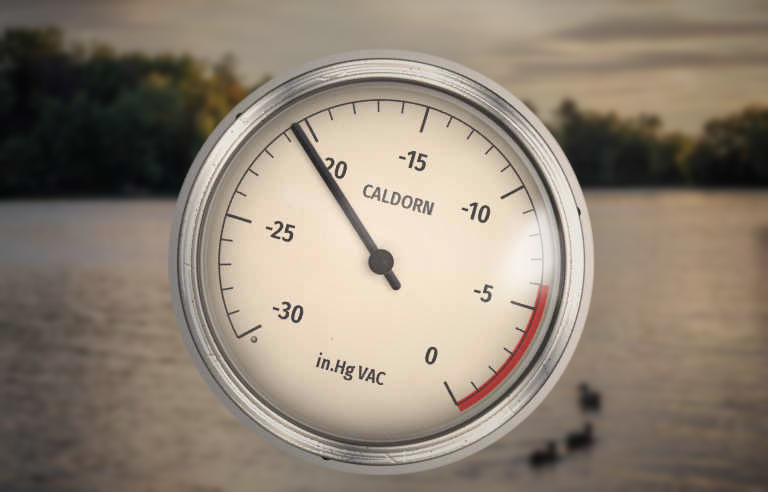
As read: -20.5inHg
